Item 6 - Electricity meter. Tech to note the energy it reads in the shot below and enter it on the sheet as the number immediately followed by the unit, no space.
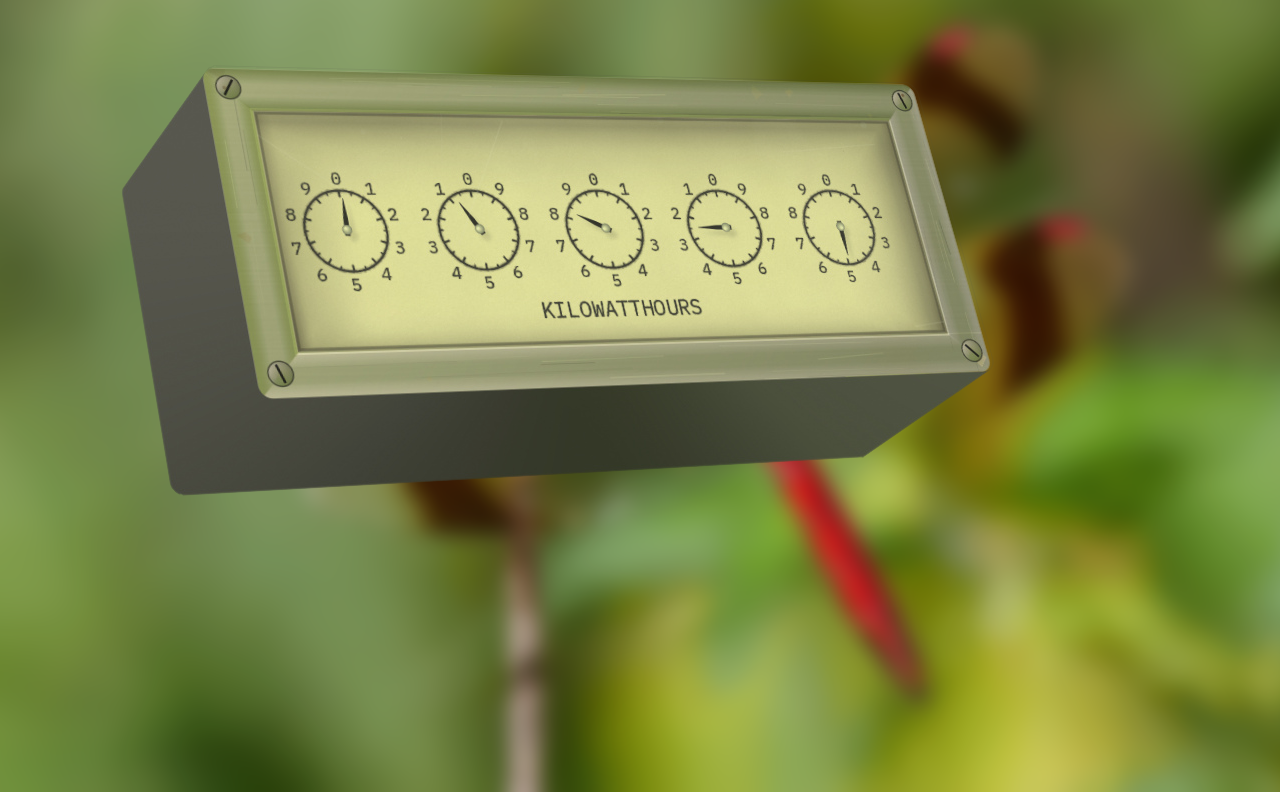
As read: 825kWh
